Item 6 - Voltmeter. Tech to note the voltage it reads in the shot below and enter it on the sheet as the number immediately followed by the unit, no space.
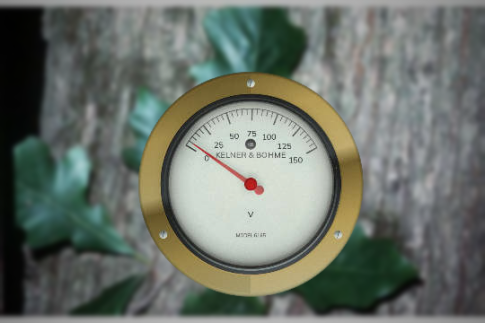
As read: 5V
